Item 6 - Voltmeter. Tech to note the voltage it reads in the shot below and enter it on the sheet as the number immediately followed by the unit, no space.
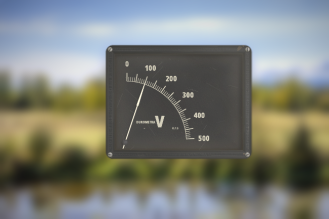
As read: 100V
